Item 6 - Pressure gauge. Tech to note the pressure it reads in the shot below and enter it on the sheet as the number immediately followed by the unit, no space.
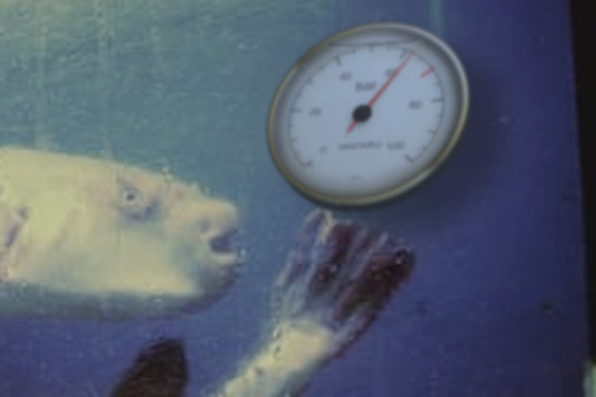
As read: 62.5bar
